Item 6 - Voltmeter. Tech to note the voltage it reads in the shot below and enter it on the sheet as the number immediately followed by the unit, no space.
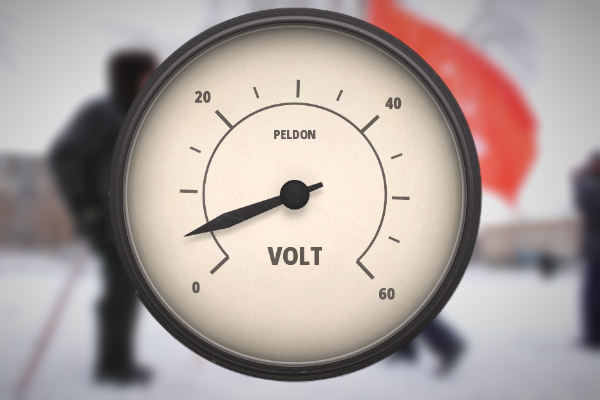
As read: 5V
